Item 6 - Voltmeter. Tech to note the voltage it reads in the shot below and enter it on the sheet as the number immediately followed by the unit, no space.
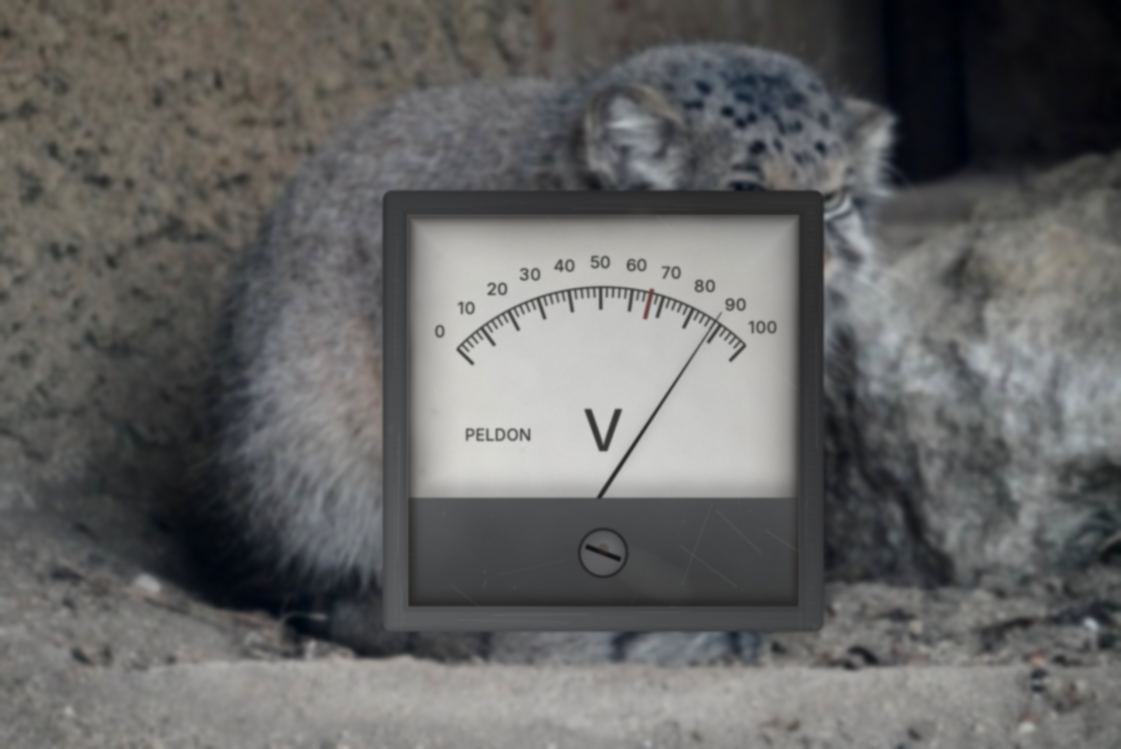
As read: 88V
